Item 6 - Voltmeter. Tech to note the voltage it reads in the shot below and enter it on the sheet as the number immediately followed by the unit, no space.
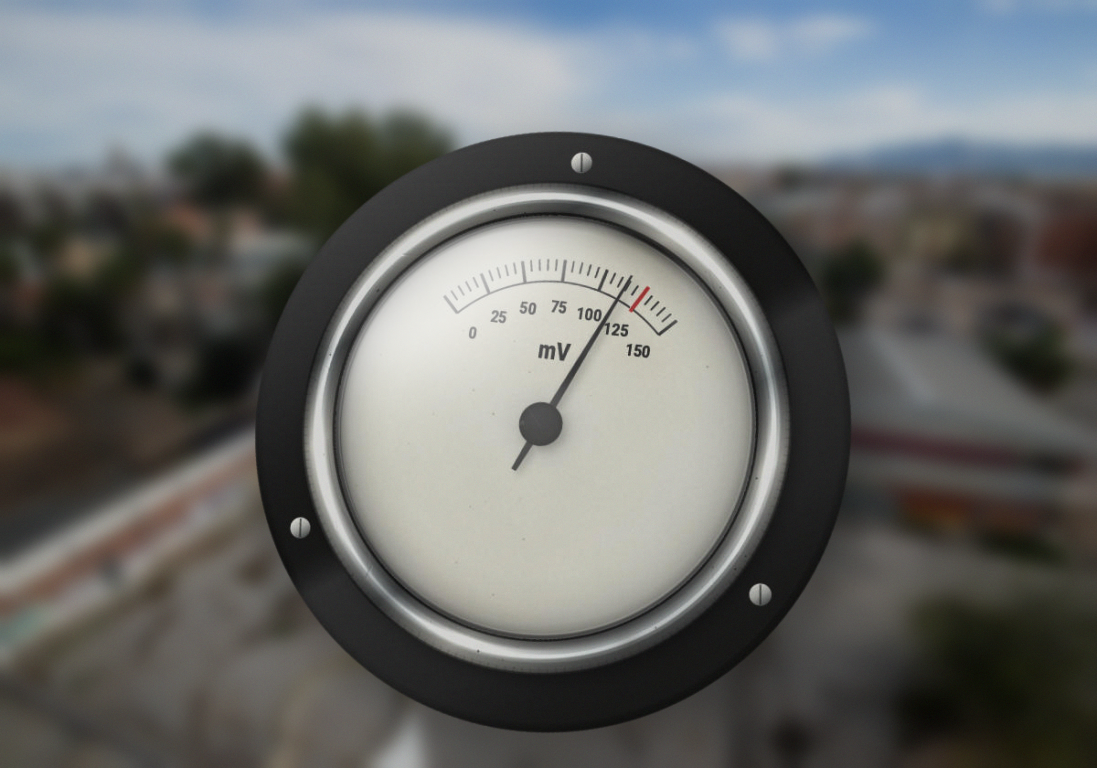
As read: 115mV
